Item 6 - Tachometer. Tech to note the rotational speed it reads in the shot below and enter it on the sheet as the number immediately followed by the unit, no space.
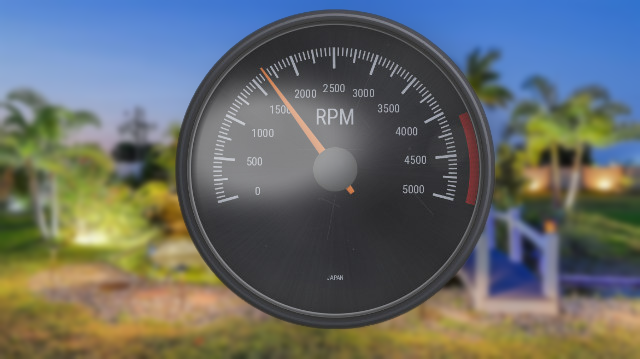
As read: 1650rpm
